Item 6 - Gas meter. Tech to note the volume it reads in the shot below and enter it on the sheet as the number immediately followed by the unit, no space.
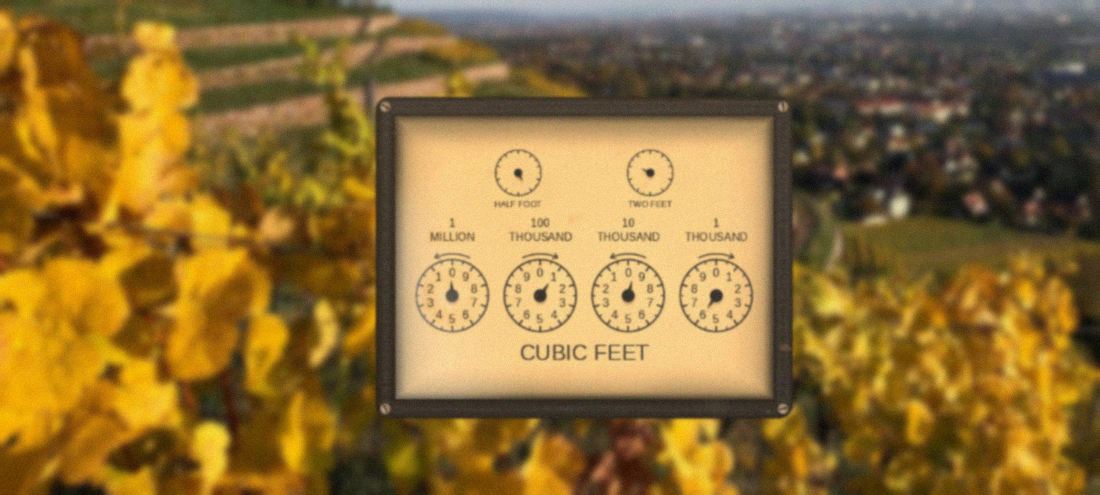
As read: 9600ft³
